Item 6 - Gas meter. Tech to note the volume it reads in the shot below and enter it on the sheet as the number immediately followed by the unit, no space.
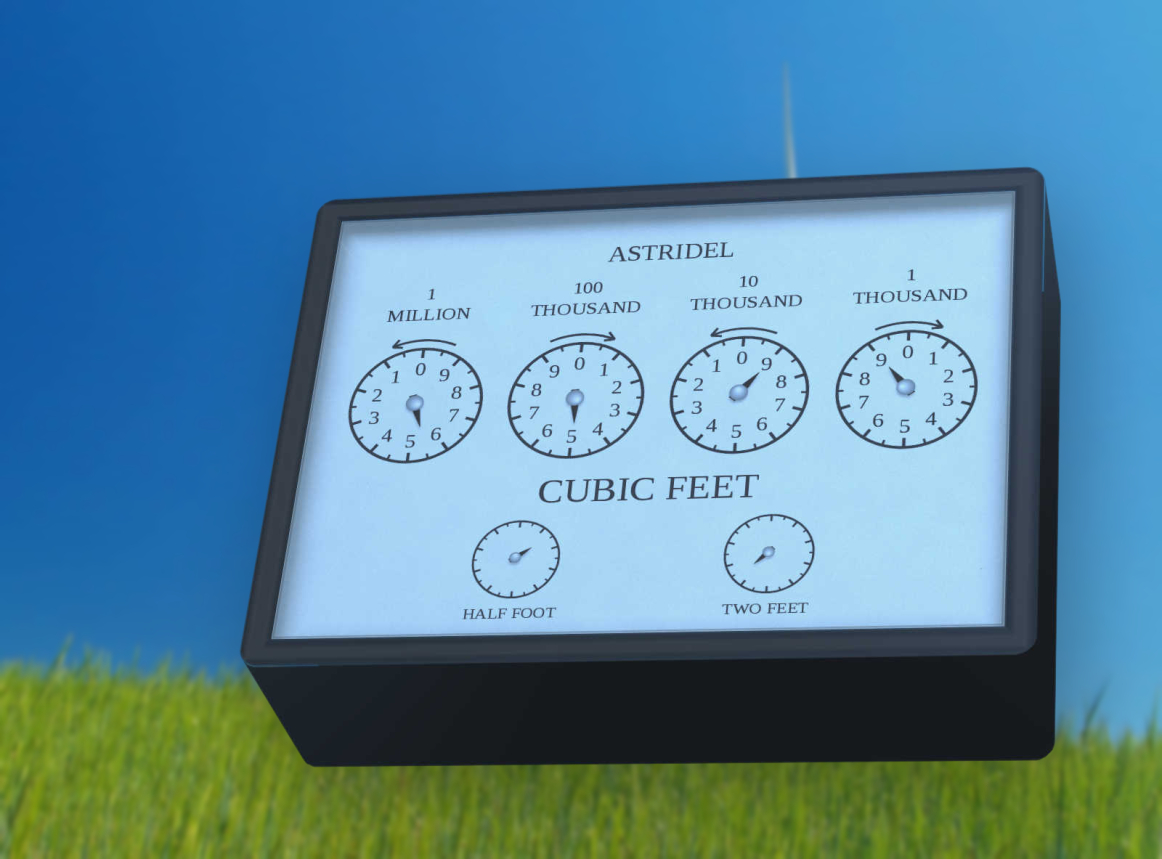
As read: 548900ft³
